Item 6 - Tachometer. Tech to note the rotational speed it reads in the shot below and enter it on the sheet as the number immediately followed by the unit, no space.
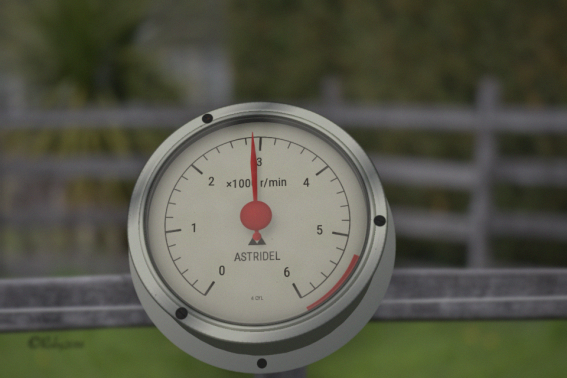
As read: 2900rpm
